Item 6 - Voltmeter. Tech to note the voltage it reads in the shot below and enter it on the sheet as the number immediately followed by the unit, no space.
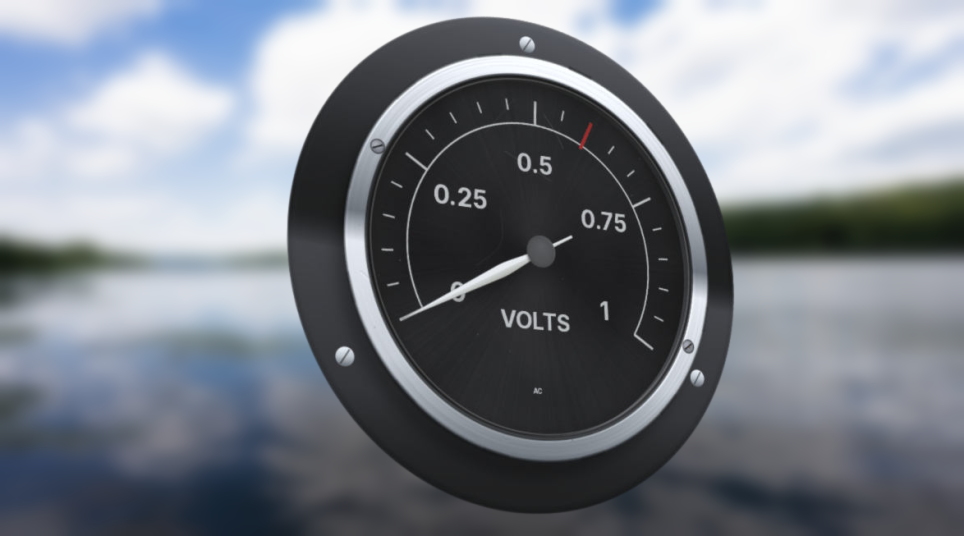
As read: 0V
